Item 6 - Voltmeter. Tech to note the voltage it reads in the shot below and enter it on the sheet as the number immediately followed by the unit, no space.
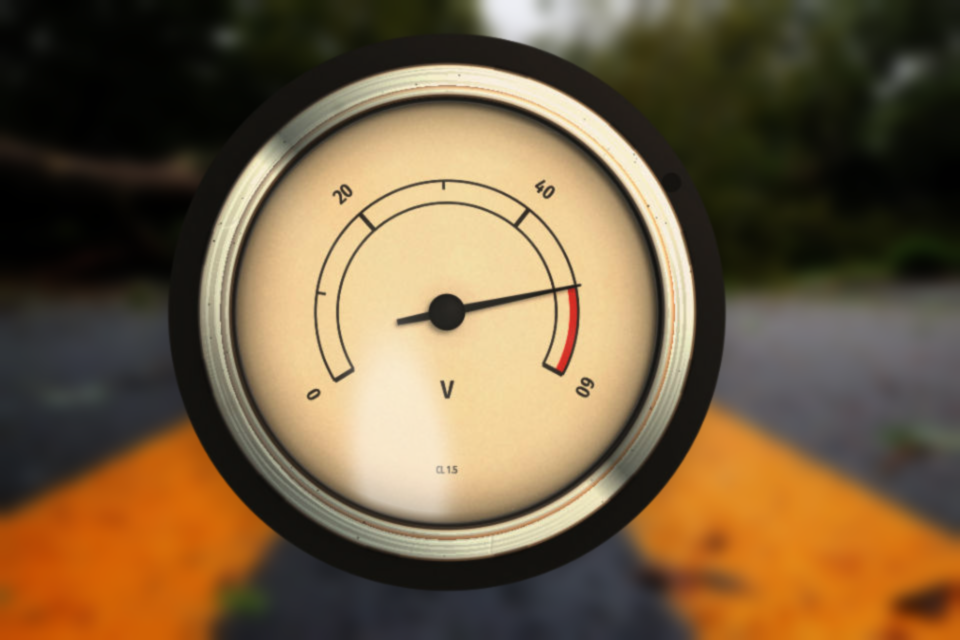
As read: 50V
